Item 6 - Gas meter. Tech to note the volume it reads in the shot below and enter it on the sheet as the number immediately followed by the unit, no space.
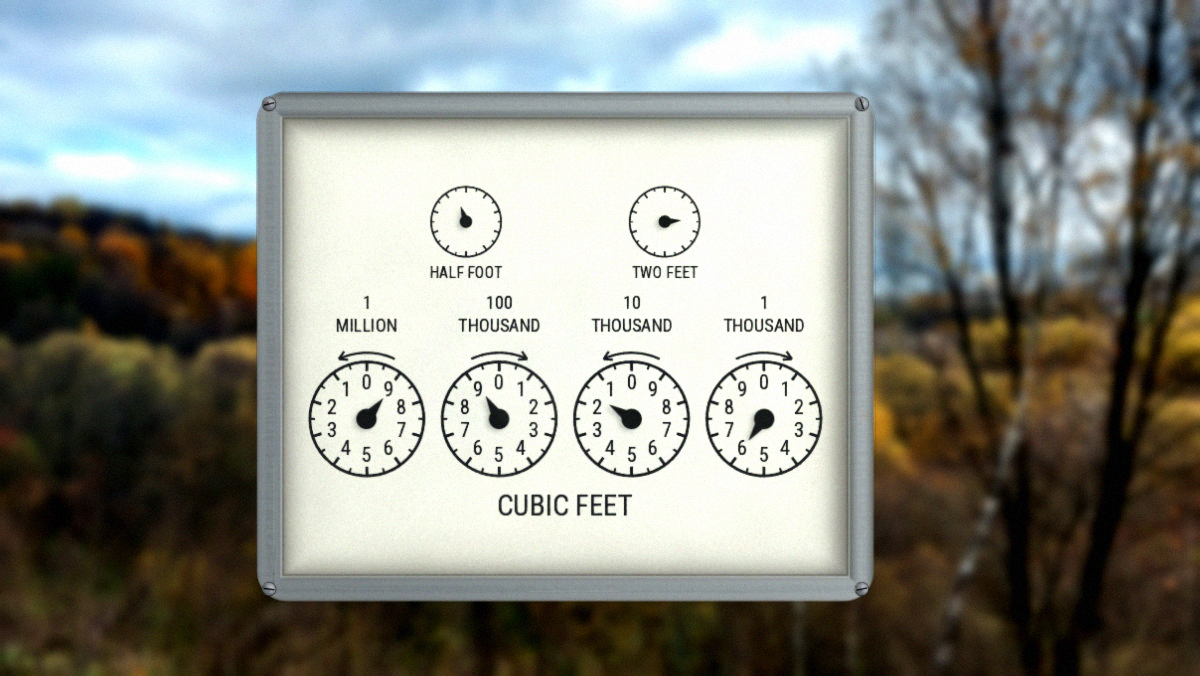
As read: 891600ft³
